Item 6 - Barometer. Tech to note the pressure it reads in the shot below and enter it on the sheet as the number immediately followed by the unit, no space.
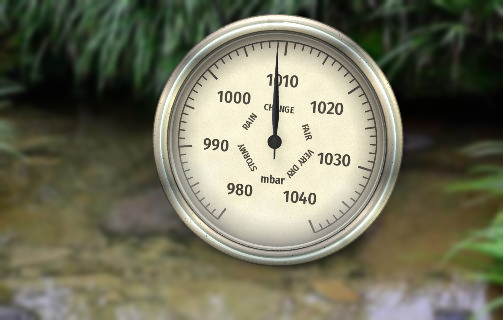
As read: 1009mbar
